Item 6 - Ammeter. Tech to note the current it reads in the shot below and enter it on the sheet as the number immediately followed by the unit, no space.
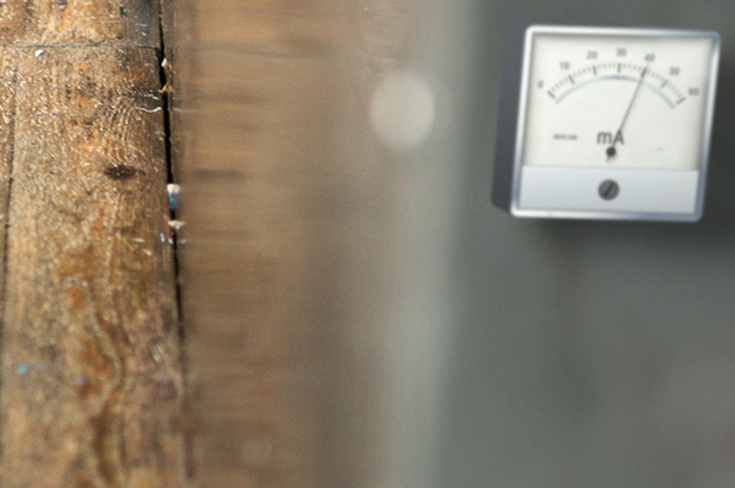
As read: 40mA
